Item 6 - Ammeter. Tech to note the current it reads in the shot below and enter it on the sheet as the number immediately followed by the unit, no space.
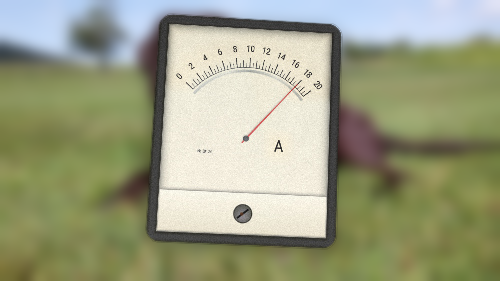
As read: 18A
